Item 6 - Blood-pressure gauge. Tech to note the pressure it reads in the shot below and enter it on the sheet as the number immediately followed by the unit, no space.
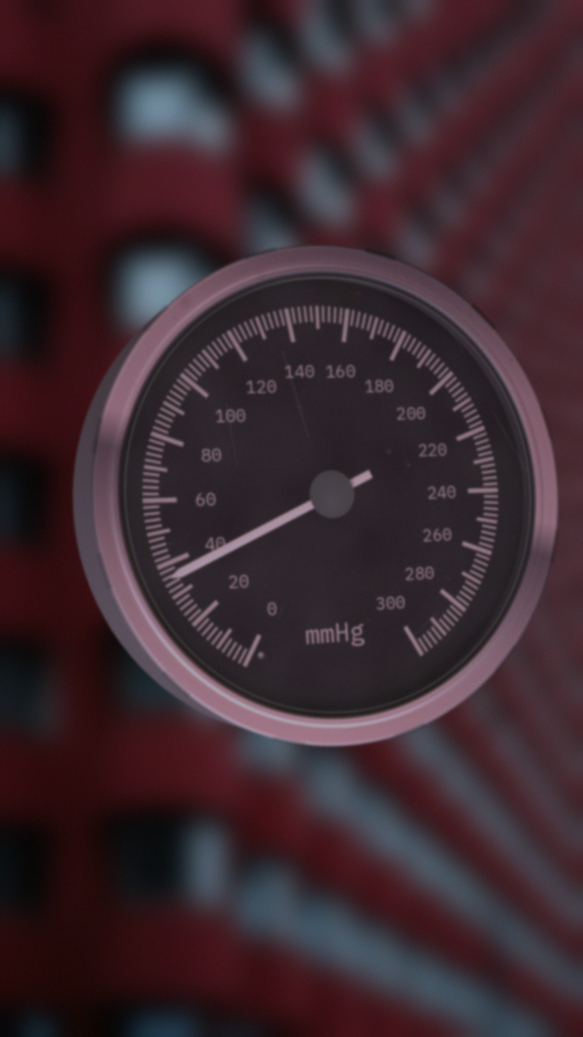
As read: 36mmHg
